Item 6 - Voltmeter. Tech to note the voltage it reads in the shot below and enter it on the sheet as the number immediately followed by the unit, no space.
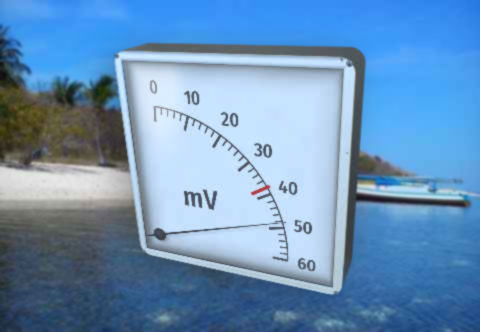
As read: 48mV
